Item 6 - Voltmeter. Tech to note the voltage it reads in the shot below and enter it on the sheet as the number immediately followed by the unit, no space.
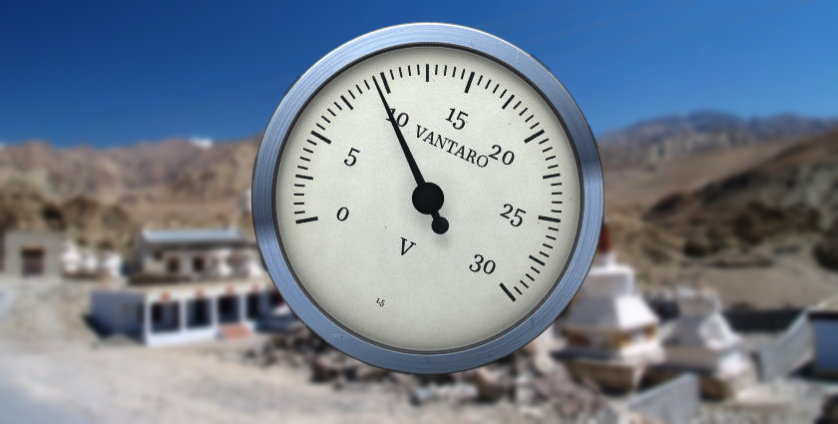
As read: 9.5V
